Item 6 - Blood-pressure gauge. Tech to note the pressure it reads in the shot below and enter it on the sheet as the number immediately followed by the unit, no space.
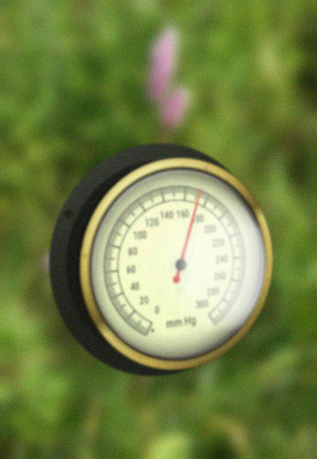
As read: 170mmHg
